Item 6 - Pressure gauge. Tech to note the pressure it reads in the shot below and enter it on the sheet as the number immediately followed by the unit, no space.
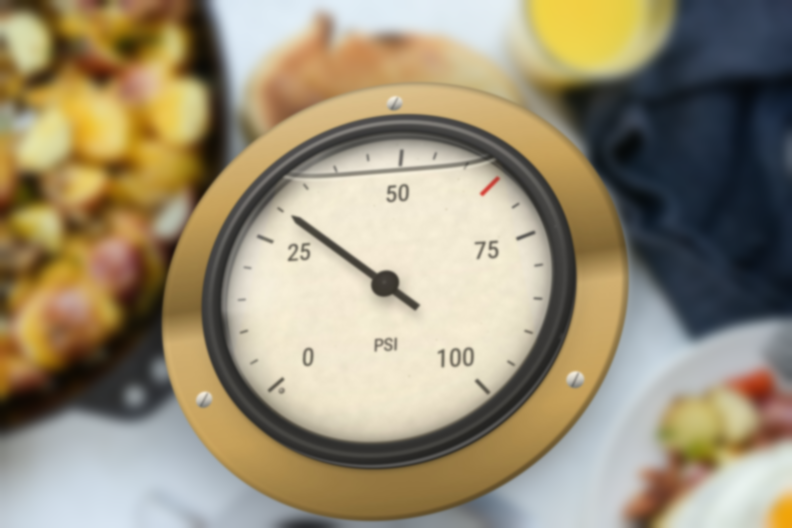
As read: 30psi
